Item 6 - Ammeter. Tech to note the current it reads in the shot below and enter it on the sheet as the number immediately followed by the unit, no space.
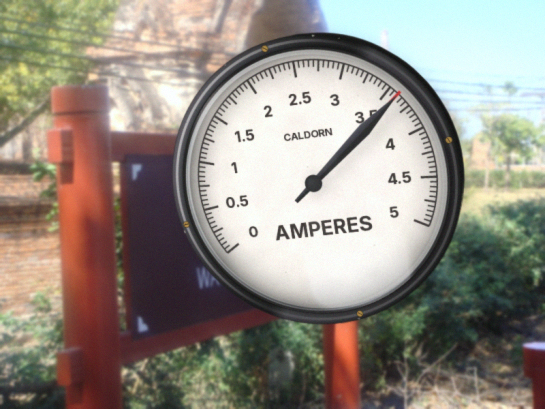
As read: 3.6A
